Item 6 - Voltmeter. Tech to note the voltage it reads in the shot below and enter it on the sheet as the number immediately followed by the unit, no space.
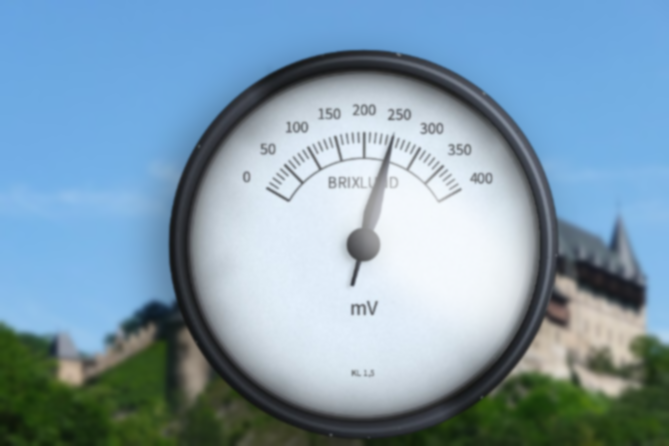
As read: 250mV
